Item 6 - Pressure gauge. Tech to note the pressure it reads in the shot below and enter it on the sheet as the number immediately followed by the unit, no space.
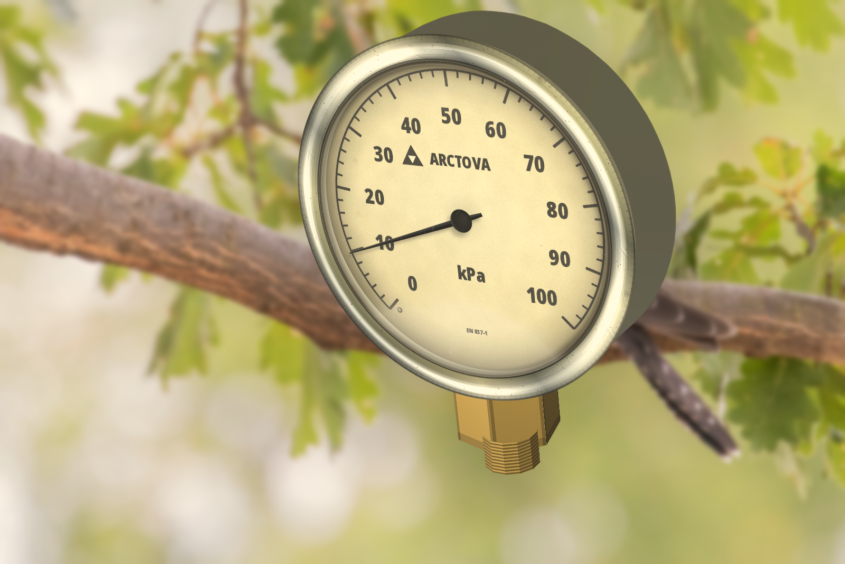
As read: 10kPa
